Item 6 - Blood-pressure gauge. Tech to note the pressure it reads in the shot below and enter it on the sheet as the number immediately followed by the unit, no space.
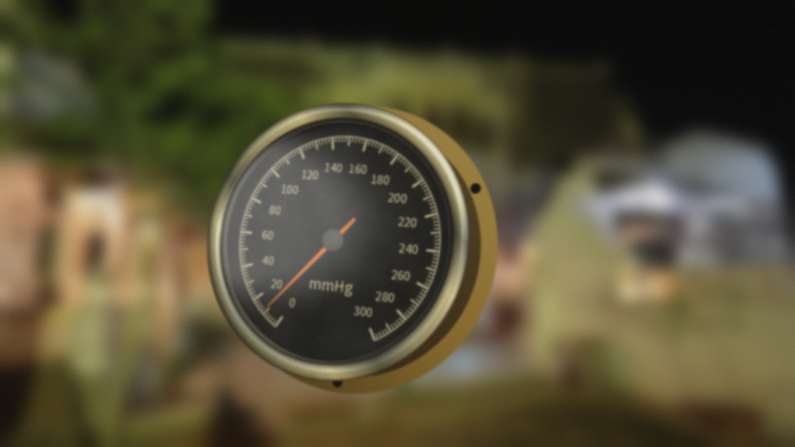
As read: 10mmHg
